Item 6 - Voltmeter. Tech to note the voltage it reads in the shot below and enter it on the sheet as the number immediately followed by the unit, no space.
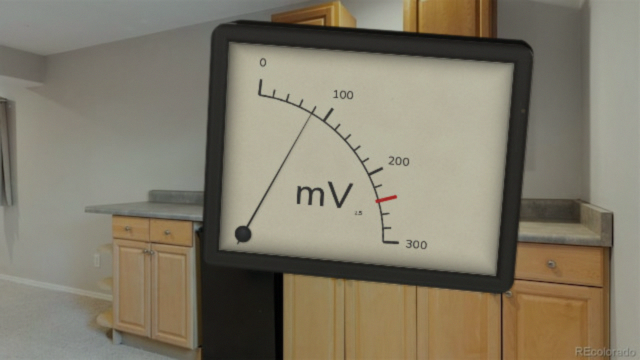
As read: 80mV
